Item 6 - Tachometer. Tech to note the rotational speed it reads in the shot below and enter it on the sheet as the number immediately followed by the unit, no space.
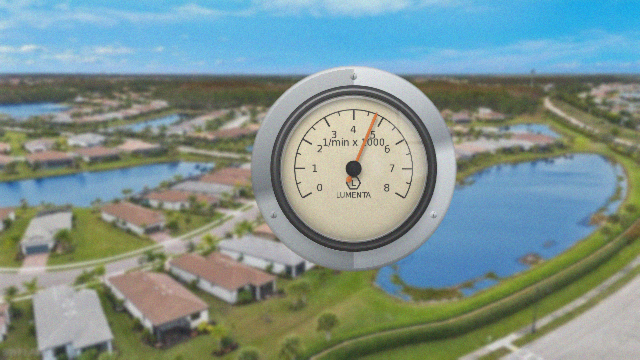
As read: 4750rpm
